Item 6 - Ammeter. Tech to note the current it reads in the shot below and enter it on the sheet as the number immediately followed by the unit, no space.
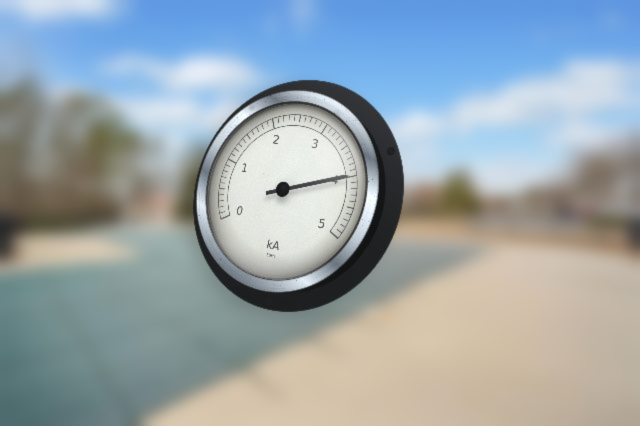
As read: 4kA
